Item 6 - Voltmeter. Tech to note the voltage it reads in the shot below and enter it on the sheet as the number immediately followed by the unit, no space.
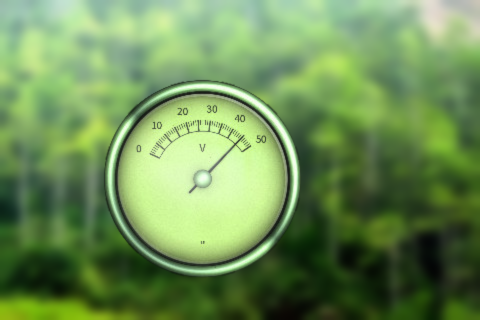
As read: 45V
